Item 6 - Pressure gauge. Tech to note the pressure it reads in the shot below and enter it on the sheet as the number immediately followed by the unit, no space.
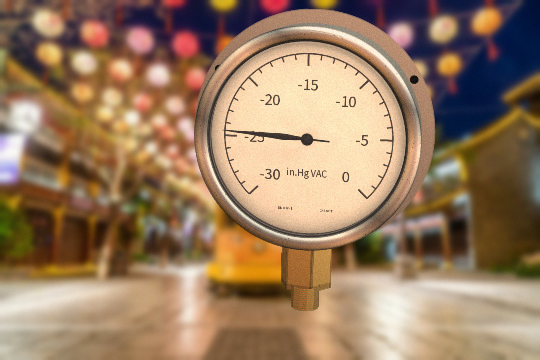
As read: -24.5inHg
